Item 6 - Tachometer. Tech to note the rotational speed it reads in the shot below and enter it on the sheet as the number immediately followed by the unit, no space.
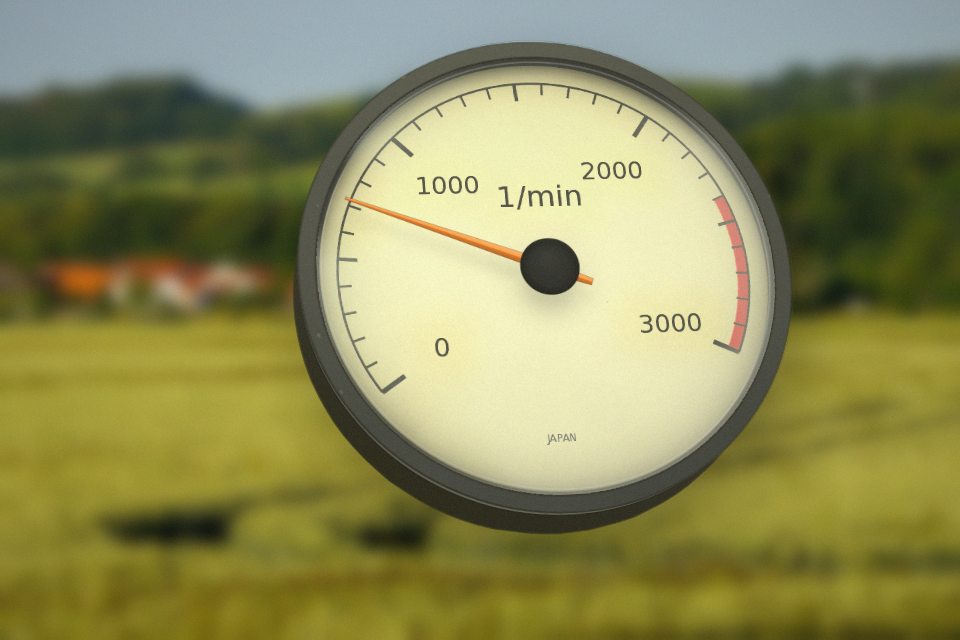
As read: 700rpm
